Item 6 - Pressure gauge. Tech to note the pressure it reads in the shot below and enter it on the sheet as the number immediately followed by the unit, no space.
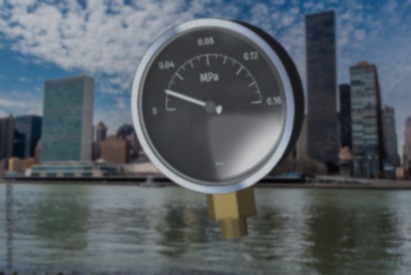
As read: 0.02MPa
